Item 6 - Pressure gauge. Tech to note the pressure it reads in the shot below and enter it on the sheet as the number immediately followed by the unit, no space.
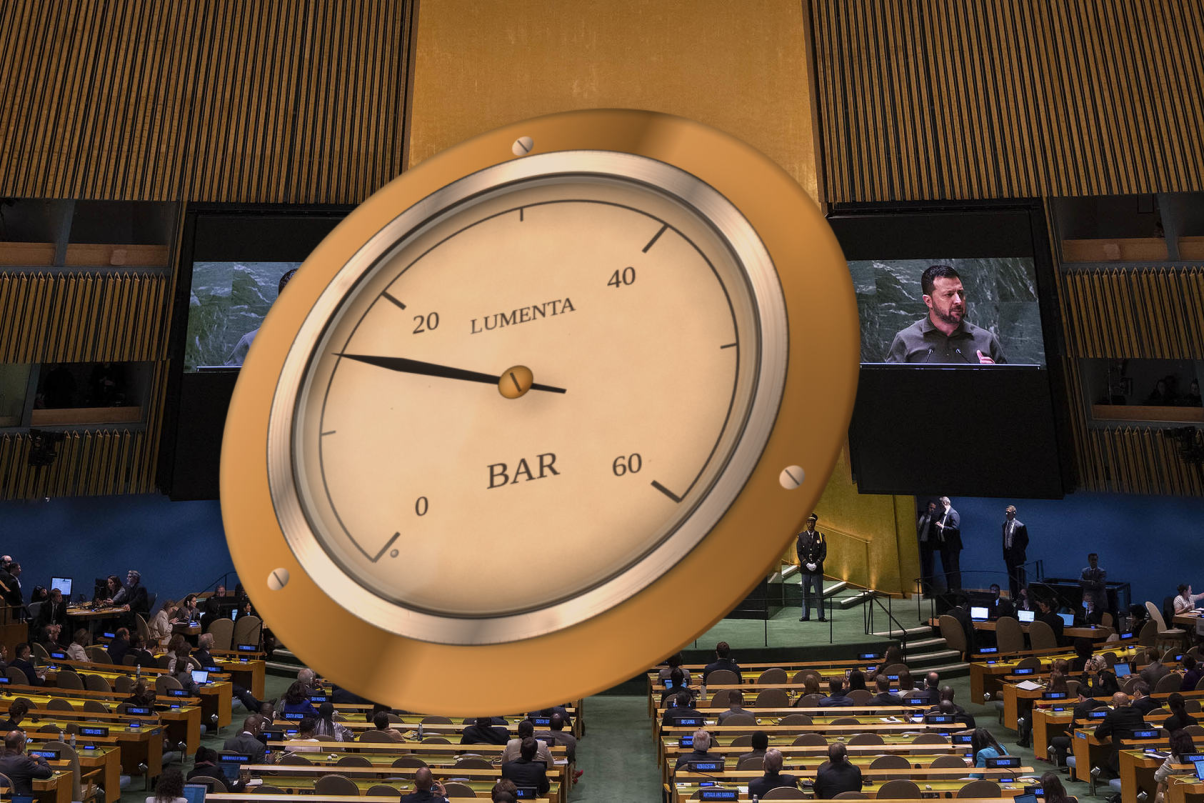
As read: 15bar
